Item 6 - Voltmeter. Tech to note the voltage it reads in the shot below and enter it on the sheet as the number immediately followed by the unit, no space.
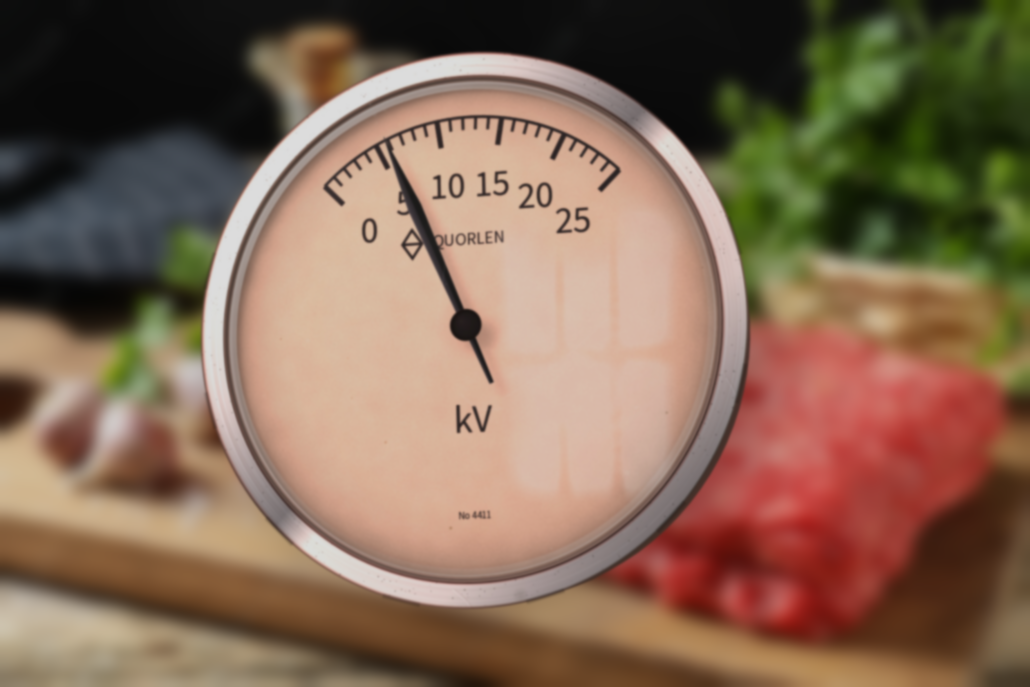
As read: 6kV
